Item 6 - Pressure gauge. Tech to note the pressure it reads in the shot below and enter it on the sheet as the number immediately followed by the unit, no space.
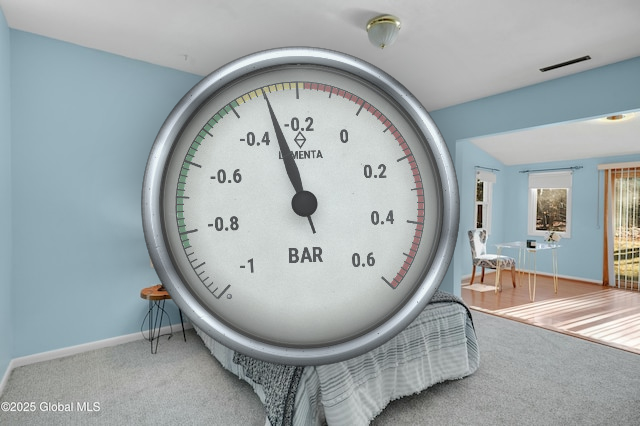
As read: -0.3bar
